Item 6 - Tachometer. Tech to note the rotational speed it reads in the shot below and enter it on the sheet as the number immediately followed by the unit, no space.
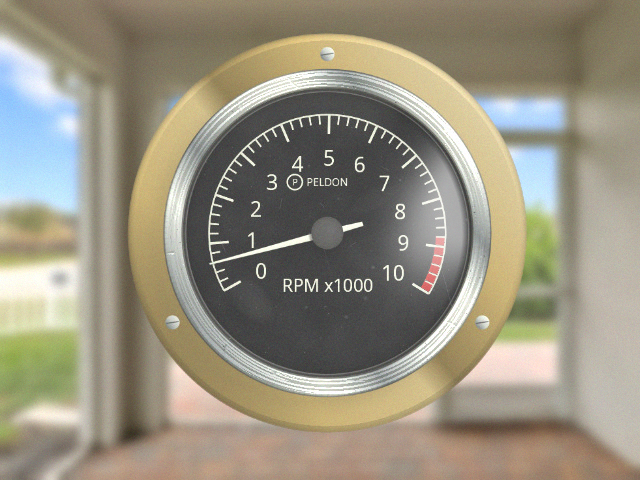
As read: 600rpm
